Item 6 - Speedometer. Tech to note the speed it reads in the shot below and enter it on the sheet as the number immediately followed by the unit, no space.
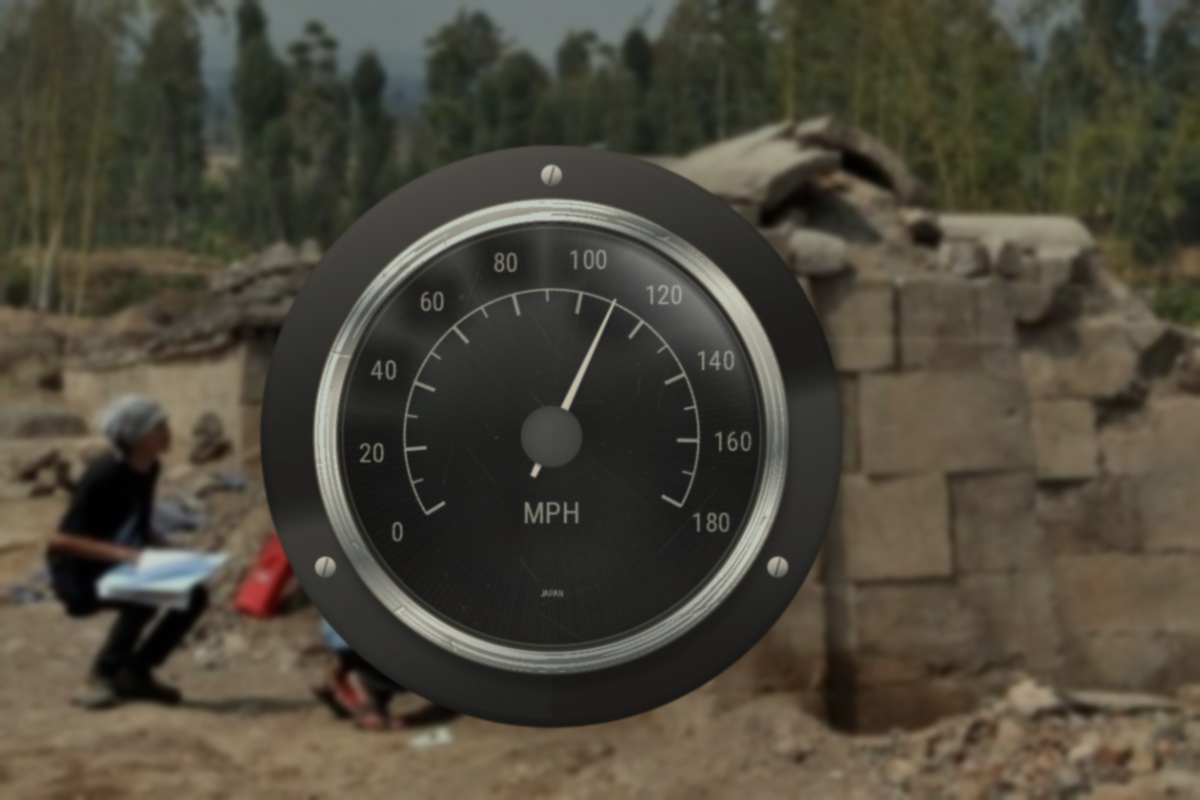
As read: 110mph
